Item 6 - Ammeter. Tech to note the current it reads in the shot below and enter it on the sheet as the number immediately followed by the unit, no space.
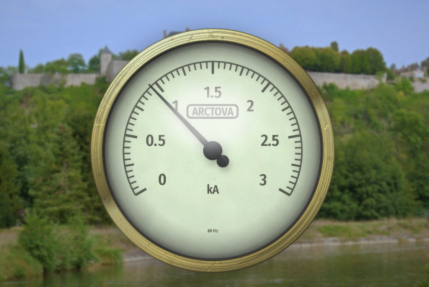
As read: 0.95kA
